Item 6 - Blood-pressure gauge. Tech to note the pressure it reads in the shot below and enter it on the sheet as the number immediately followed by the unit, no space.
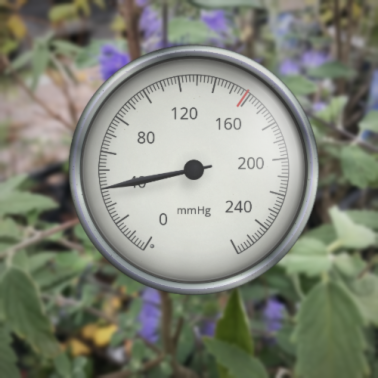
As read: 40mmHg
